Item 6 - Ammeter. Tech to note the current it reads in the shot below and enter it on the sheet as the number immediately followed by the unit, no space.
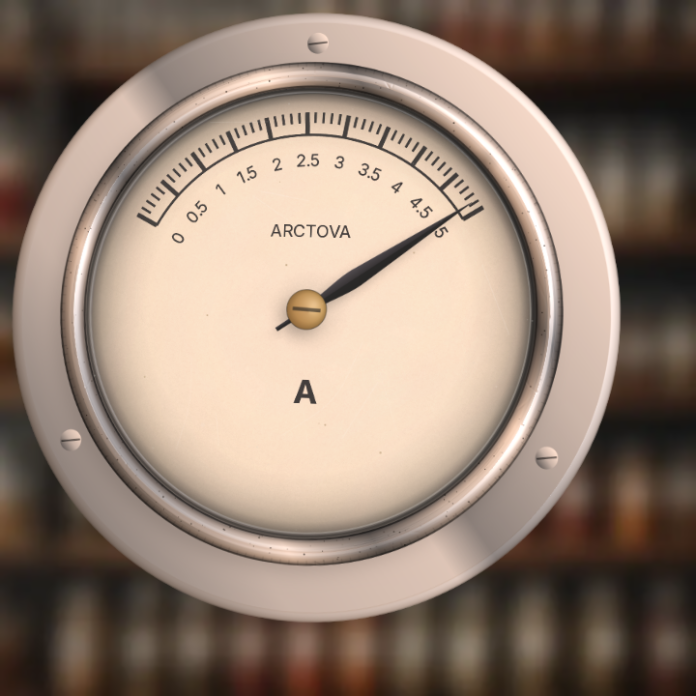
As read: 4.9A
